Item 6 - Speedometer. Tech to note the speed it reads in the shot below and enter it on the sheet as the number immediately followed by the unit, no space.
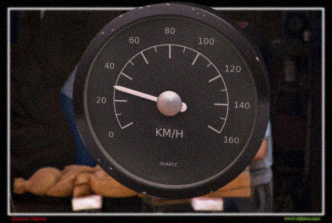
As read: 30km/h
